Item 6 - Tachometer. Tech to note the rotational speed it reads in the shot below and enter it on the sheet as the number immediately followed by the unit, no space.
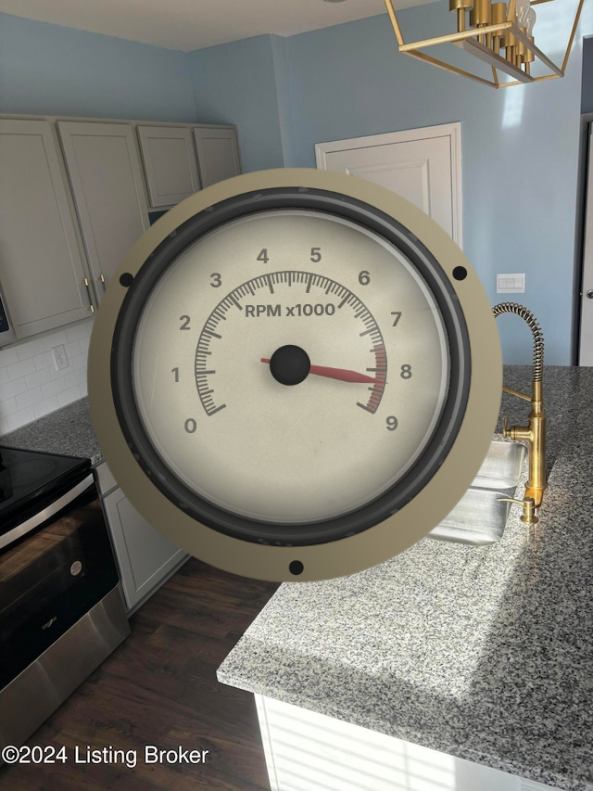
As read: 8300rpm
